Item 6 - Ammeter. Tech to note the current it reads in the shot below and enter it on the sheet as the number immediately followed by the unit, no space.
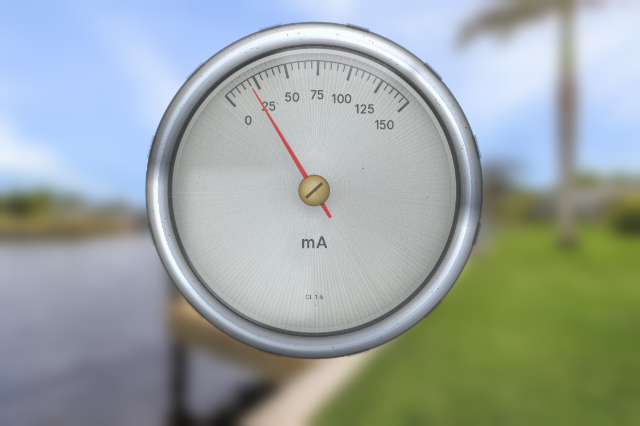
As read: 20mA
